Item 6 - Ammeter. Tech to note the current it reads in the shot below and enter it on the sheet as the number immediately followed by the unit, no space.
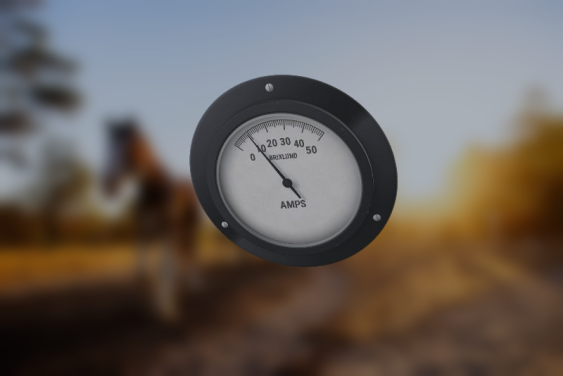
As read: 10A
